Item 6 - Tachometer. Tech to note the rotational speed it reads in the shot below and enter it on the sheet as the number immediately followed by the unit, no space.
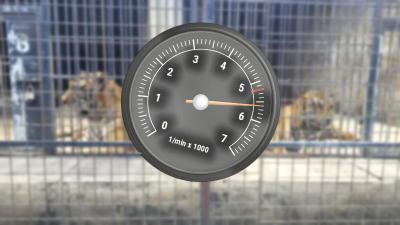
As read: 5600rpm
